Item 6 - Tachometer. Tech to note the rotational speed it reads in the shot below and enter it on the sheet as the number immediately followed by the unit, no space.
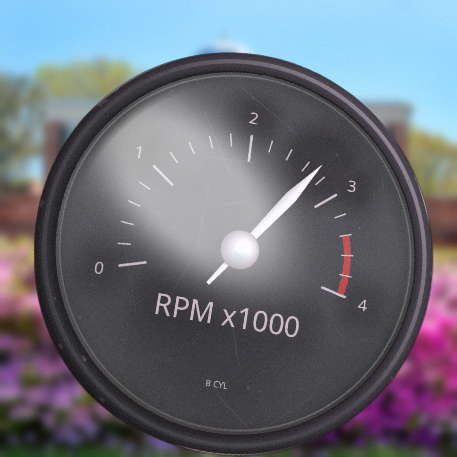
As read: 2700rpm
